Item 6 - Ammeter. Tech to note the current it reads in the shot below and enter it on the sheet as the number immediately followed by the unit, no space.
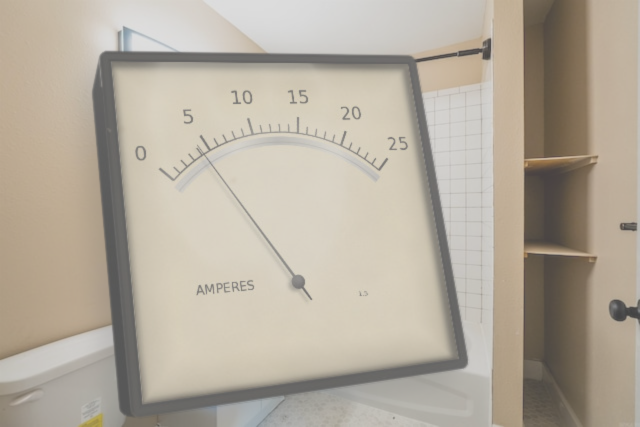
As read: 4A
